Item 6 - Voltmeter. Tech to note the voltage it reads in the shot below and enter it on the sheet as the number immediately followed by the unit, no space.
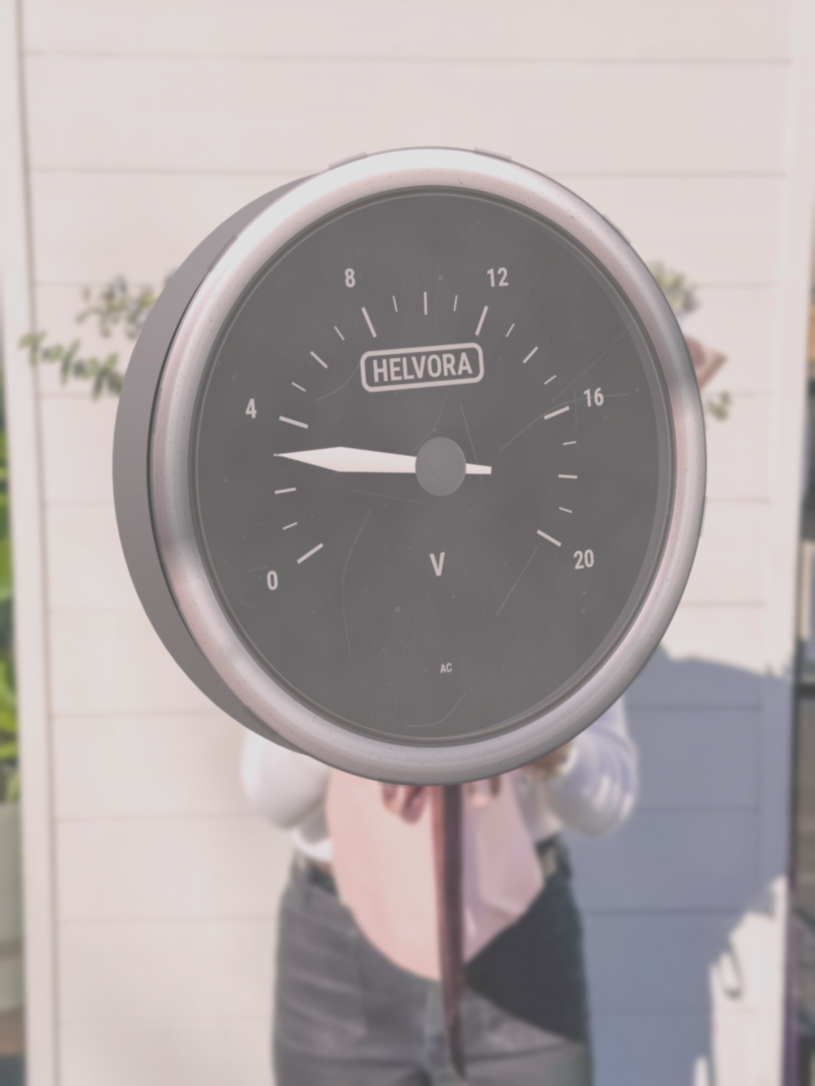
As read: 3V
